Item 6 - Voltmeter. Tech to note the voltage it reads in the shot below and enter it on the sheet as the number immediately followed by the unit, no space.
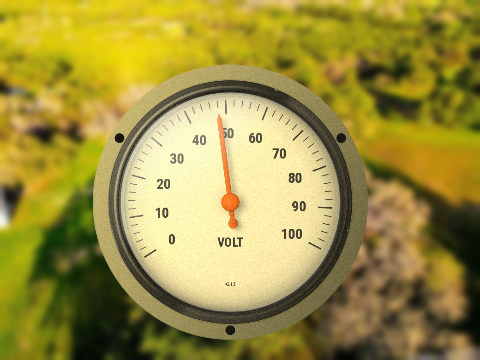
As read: 48V
